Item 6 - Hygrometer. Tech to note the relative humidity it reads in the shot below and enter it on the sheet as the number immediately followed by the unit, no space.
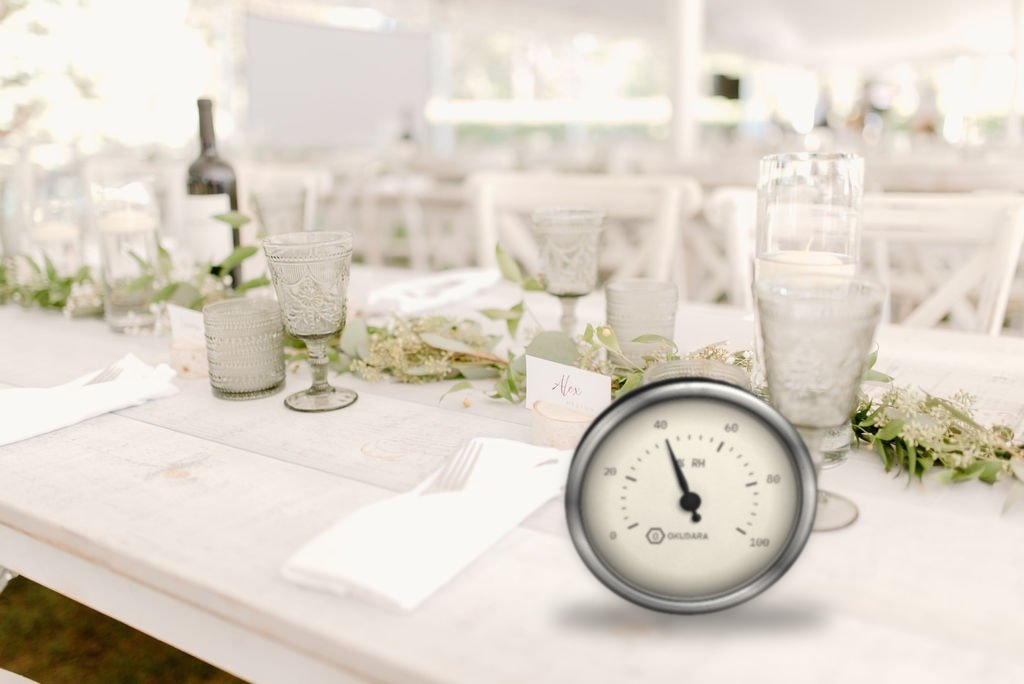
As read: 40%
